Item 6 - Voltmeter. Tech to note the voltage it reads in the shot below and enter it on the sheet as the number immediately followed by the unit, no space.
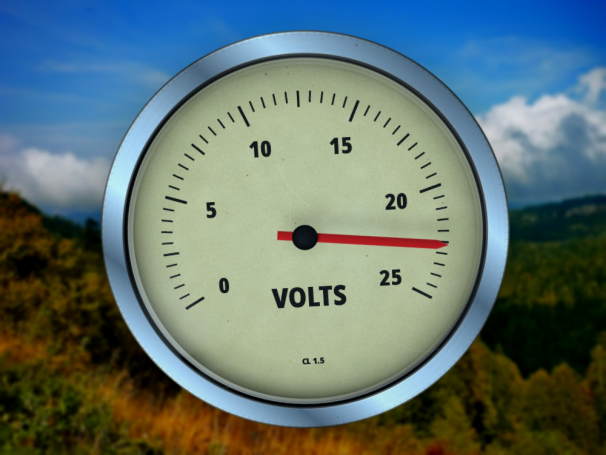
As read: 22.5V
